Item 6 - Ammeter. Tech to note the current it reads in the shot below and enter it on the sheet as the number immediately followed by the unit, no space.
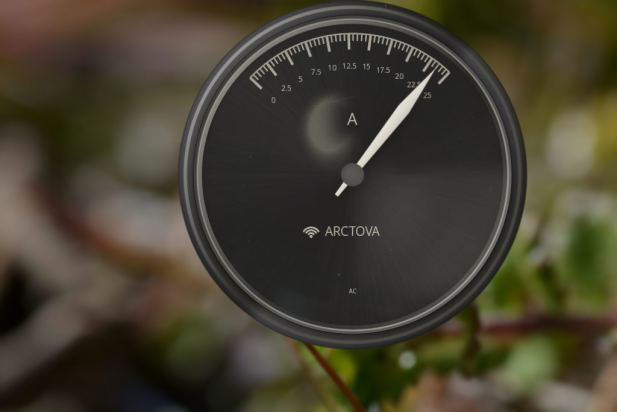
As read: 23.5A
